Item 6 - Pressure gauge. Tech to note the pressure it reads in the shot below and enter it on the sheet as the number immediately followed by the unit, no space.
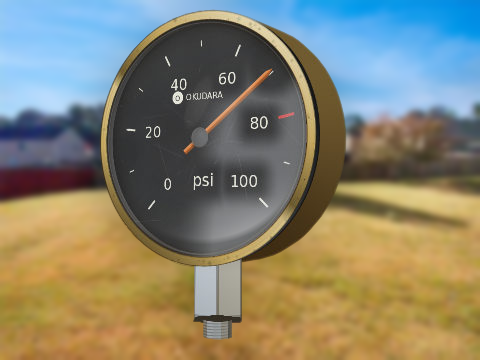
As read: 70psi
